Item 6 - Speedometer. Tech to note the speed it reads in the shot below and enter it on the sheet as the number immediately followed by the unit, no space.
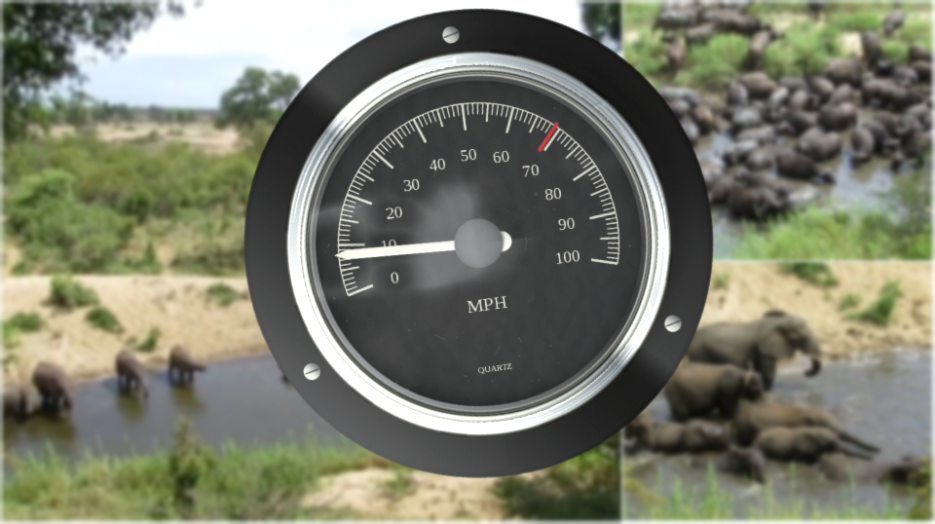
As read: 8mph
